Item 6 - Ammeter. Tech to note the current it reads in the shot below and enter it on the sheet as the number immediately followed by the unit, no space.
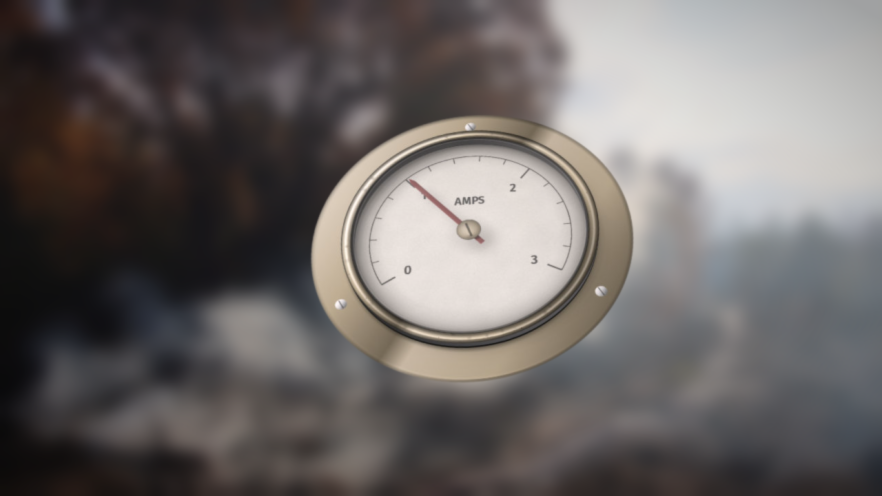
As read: 1A
